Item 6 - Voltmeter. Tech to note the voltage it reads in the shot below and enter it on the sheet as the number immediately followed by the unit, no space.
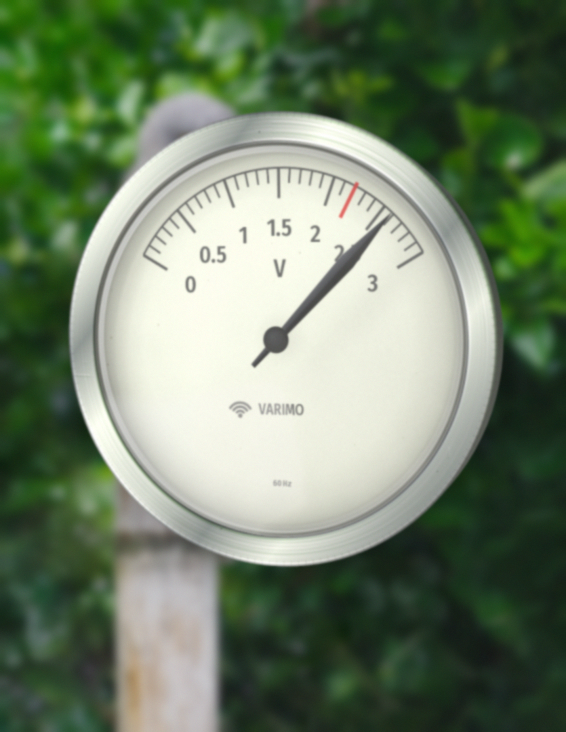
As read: 2.6V
